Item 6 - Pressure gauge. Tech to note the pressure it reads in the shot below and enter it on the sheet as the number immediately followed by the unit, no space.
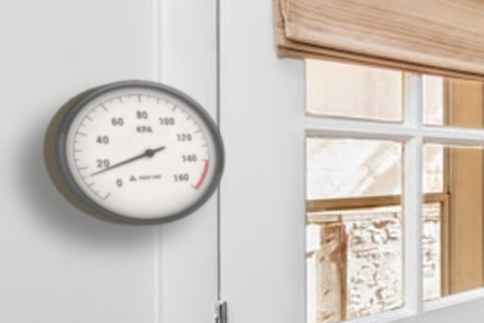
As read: 15kPa
